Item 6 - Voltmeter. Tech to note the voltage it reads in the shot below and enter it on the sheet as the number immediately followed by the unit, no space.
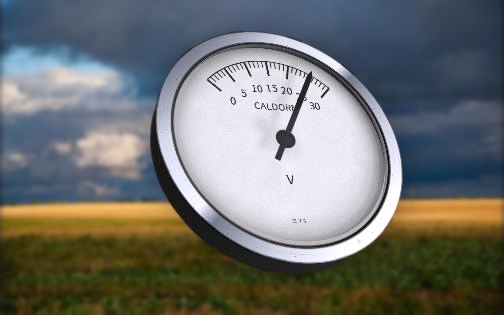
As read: 25V
